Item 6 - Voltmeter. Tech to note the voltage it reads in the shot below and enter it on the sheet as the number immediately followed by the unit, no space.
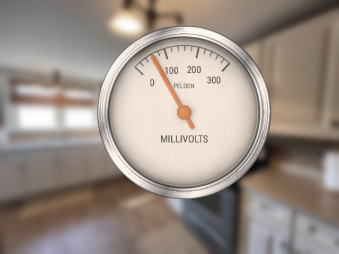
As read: 60mV
